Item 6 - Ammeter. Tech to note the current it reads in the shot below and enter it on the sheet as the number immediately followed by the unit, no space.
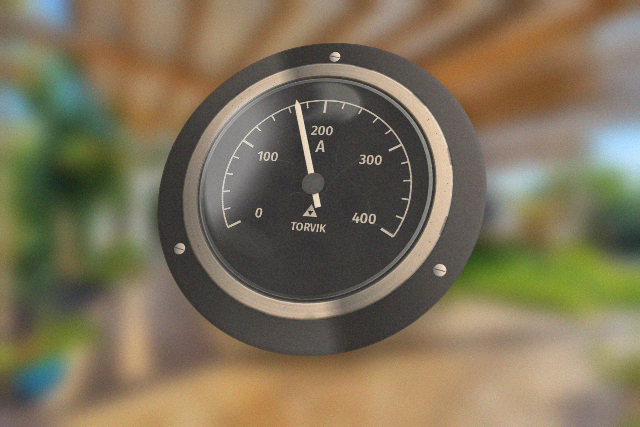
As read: 170A
